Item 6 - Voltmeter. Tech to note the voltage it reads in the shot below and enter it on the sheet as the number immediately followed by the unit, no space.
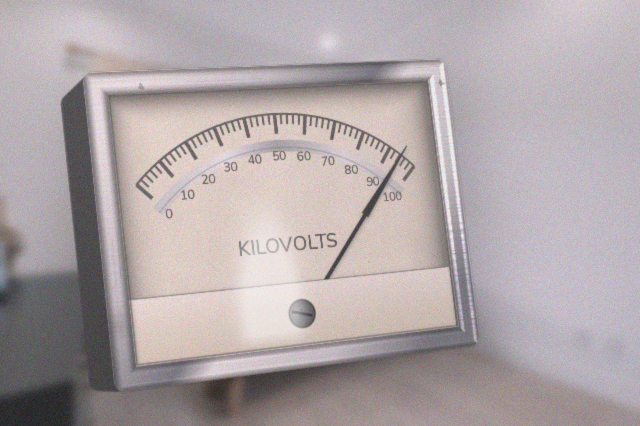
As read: 94kV
